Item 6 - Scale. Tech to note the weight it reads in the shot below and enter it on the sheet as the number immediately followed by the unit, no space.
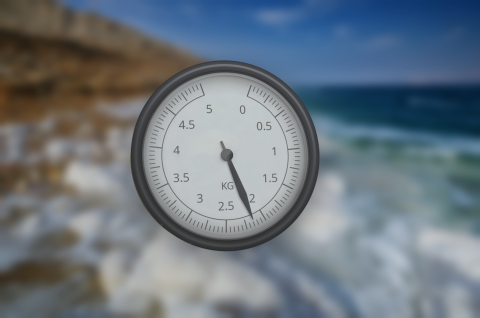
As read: 2.15kg
